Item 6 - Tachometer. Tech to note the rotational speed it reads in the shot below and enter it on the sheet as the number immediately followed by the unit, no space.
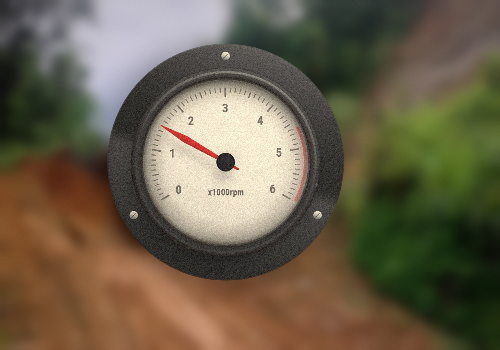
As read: 1500rpm
